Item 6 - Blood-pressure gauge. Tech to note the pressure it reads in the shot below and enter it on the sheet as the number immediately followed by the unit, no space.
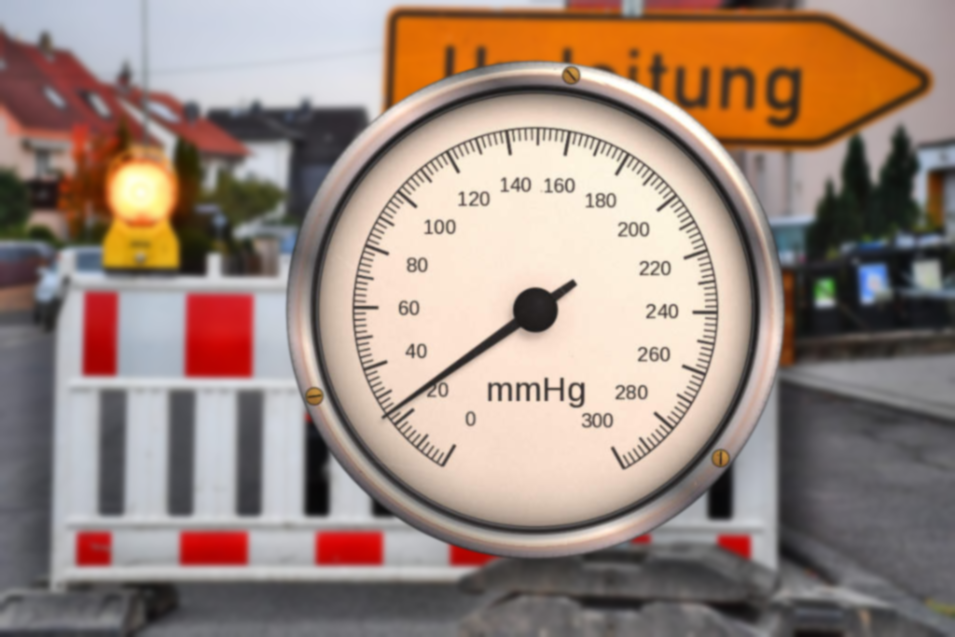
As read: 24mmHg
